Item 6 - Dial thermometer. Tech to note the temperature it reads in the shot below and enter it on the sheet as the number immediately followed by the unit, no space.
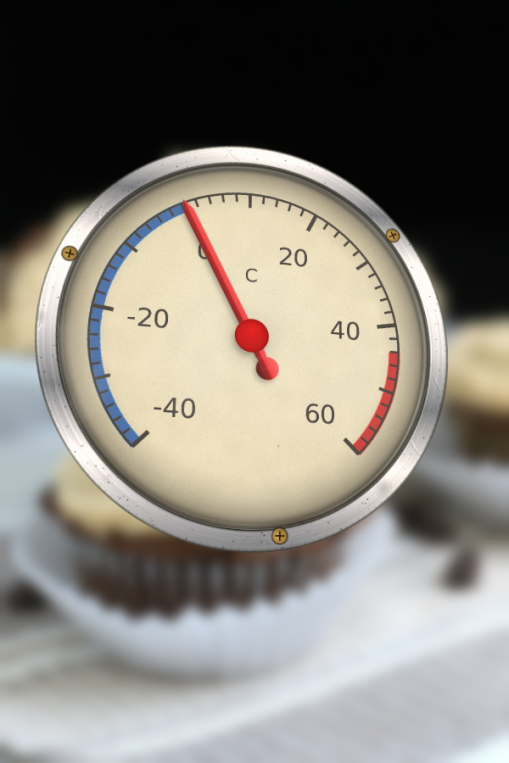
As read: 0°C
